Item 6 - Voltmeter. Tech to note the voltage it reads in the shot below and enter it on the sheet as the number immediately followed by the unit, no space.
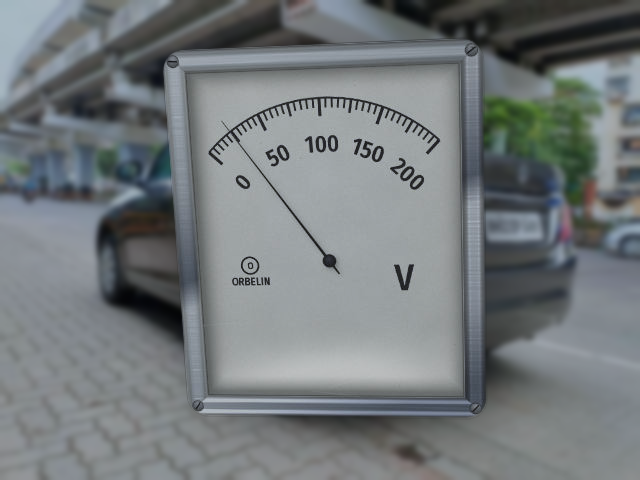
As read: 25V
